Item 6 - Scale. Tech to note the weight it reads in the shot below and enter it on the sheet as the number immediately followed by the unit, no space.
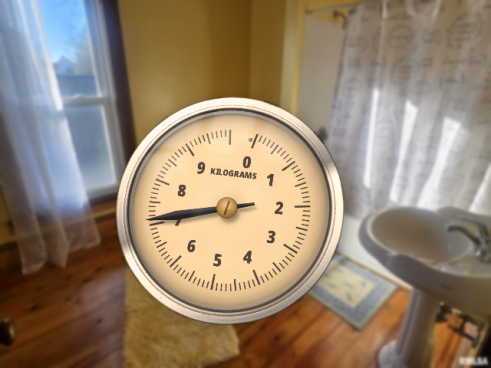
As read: 7.1kg
